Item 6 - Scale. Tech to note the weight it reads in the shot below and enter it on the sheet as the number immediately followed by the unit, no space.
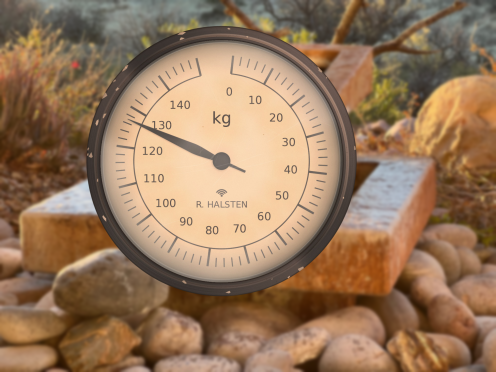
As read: 127kg
